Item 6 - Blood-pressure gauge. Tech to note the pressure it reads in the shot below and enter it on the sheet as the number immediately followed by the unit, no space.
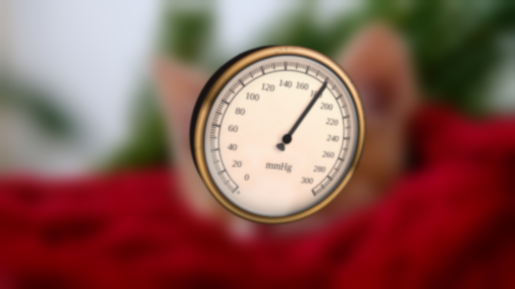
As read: 180mmHg
